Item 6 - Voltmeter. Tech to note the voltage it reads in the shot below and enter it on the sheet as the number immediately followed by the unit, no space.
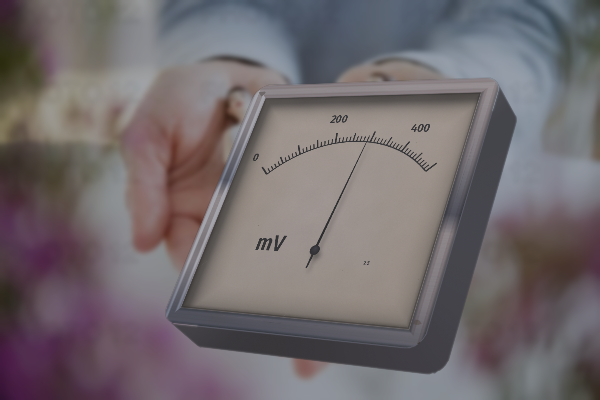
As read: 300mV
